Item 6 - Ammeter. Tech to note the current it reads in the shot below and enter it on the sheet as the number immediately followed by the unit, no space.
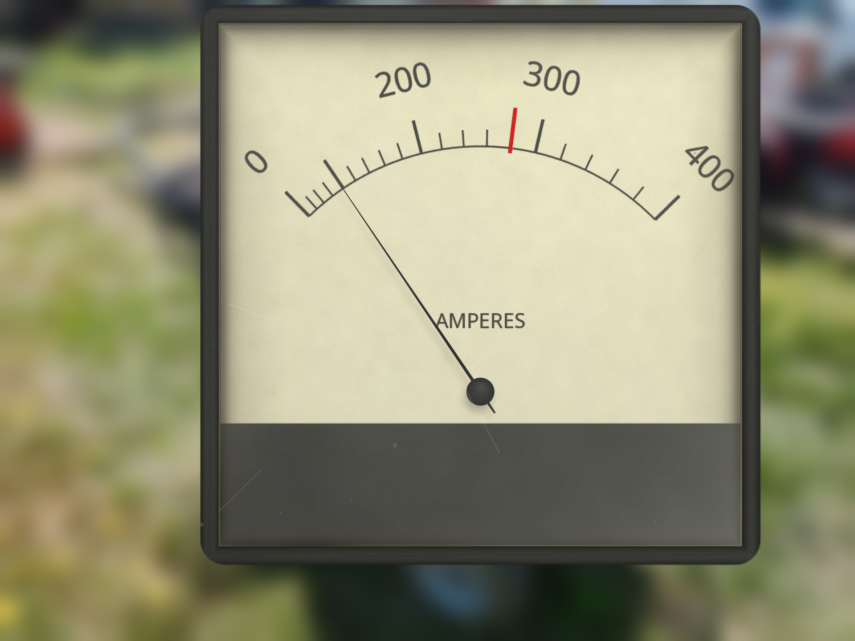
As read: 100A
